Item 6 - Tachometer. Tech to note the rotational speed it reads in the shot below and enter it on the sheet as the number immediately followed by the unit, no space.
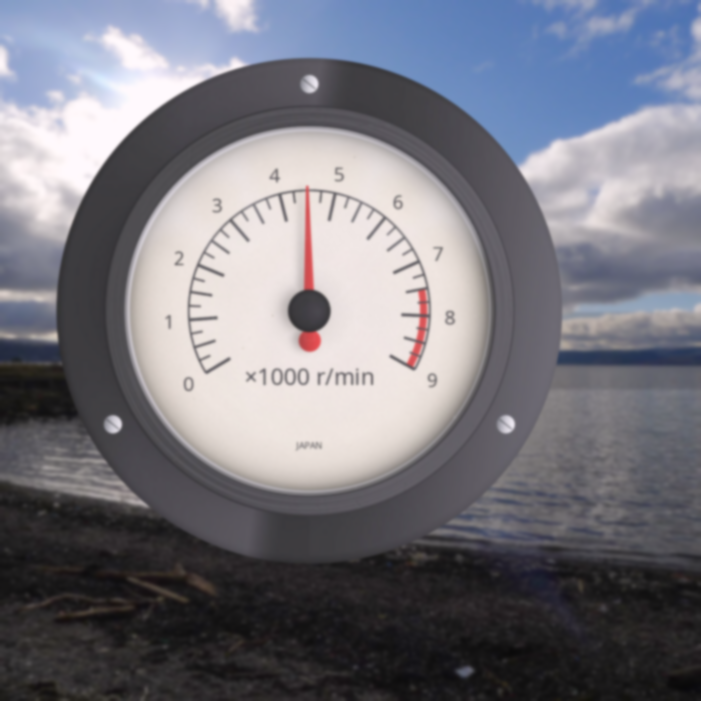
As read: 4500rpm
